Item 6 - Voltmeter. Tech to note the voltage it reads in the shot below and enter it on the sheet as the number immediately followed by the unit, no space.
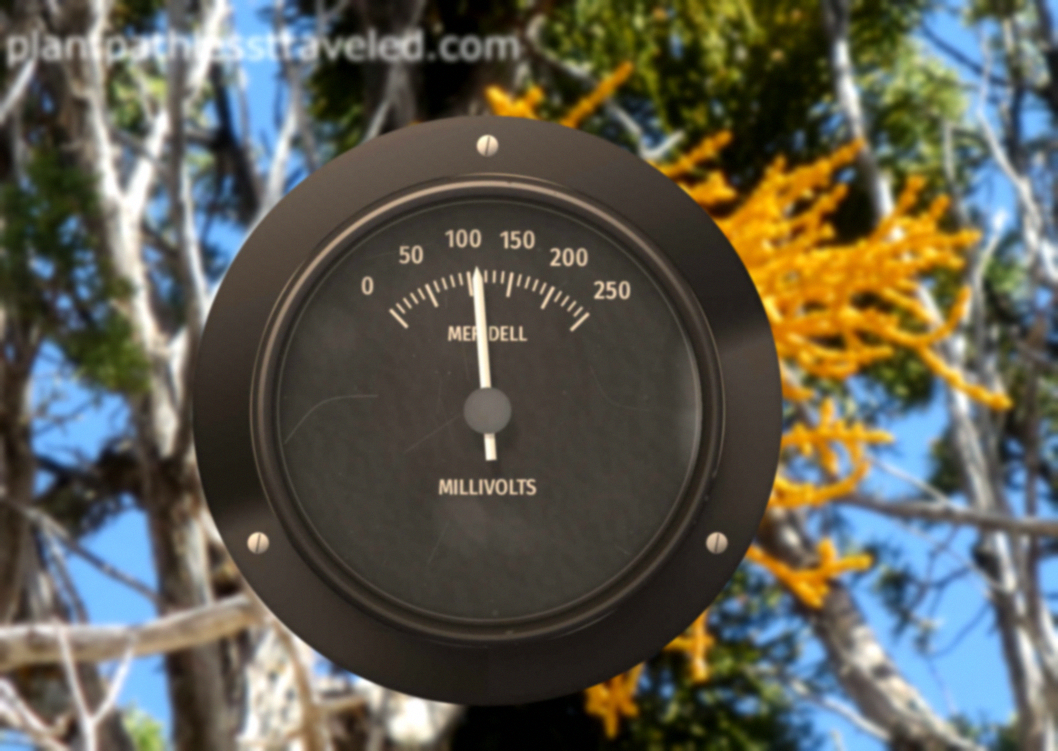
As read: 110mV
